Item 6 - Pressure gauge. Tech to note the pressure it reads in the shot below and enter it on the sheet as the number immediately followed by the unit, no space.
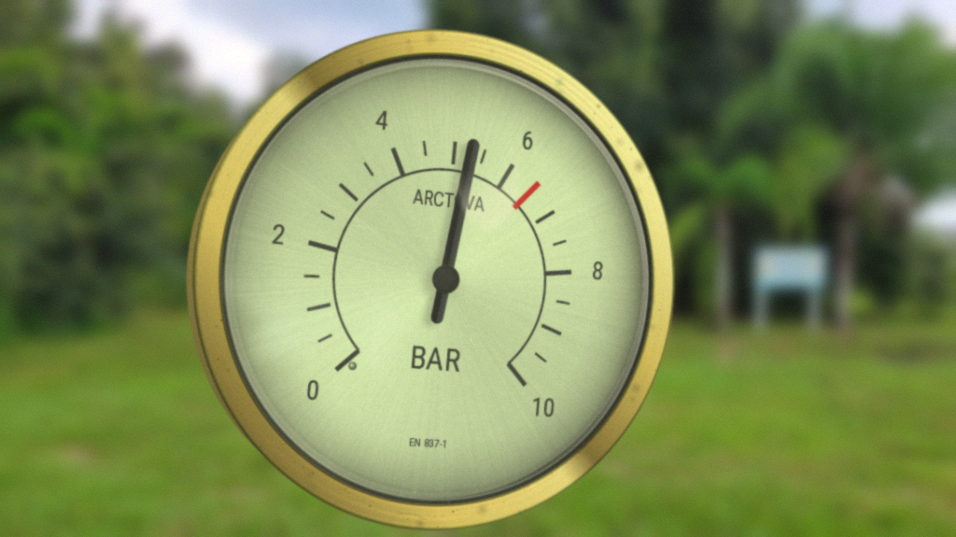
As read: 5.25bar
